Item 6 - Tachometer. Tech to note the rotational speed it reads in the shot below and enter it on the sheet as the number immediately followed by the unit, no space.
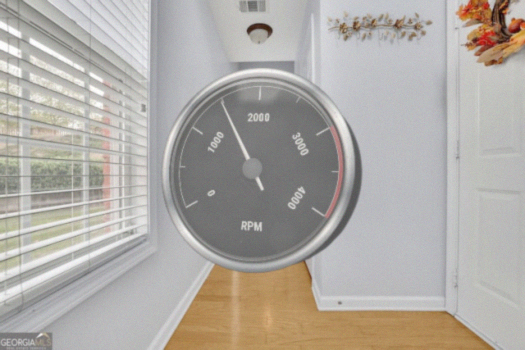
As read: 1500rpm
